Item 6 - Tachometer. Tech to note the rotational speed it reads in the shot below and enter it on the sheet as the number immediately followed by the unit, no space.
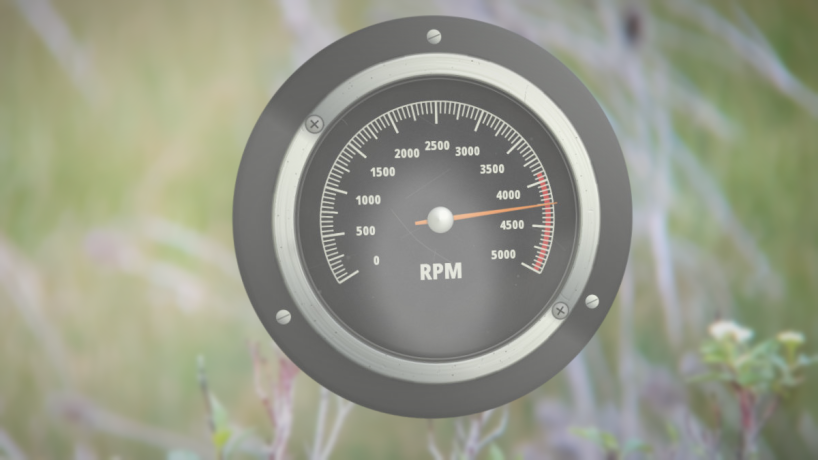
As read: 4250rpm
